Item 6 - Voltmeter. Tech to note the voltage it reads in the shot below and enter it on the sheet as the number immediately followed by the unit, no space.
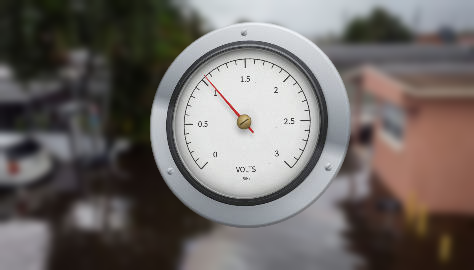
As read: 1.05V
